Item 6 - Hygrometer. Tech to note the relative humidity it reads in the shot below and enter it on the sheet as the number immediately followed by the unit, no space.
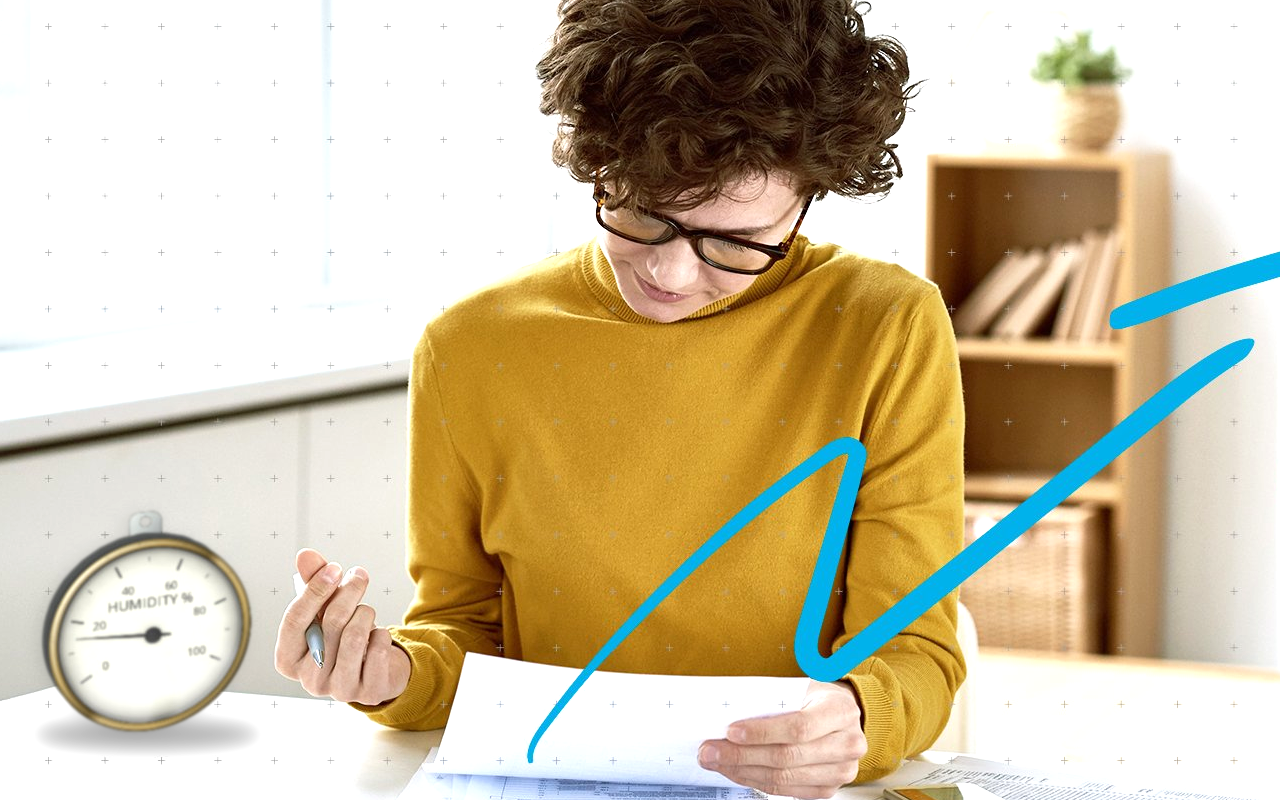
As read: 15%
